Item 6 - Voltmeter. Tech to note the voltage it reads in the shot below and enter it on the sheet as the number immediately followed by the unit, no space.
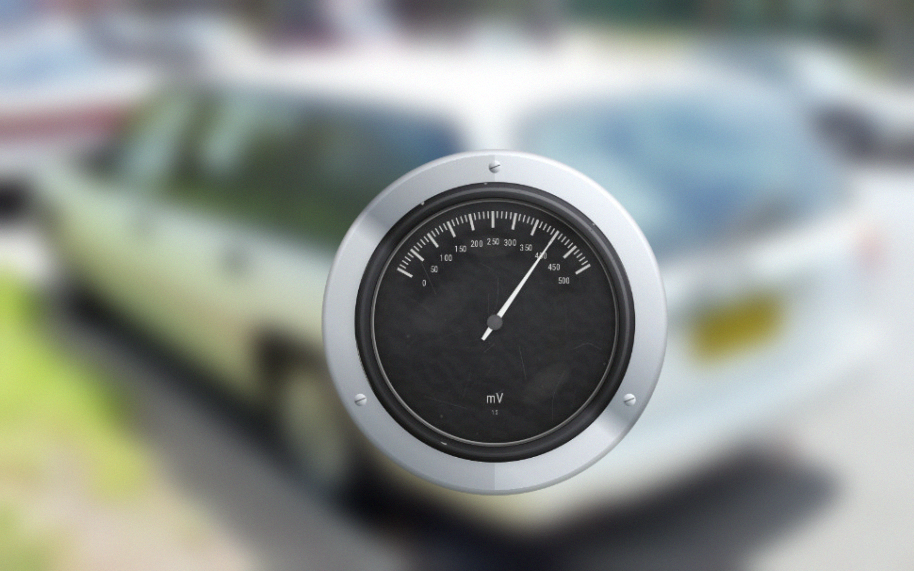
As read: 400mV
